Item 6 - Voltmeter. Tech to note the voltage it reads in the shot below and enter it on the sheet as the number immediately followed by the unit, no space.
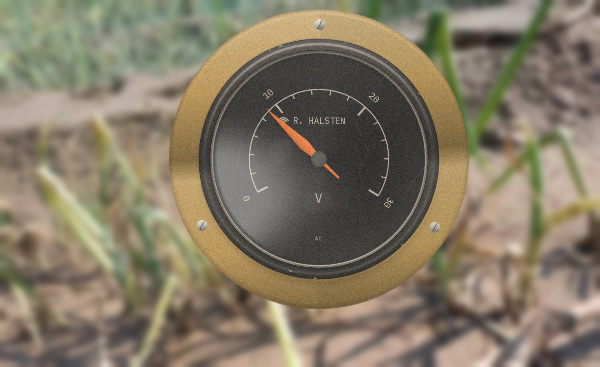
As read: 9V
